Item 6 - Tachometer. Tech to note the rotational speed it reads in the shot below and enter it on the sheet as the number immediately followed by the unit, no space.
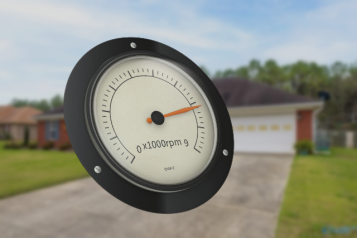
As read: 7200rpm
